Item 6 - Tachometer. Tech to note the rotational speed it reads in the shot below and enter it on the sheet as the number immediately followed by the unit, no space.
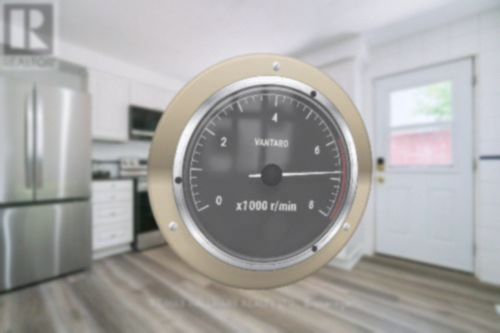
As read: 6800rpm
